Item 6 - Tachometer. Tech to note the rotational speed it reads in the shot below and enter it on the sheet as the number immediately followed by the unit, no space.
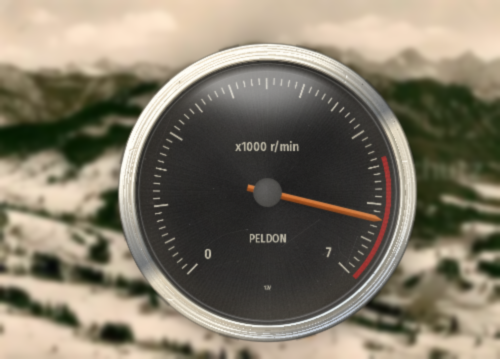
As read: 6200rpm
